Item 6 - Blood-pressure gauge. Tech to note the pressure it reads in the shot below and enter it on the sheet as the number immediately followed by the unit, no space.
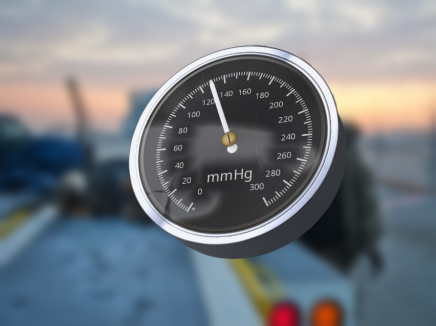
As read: 130mmHg
